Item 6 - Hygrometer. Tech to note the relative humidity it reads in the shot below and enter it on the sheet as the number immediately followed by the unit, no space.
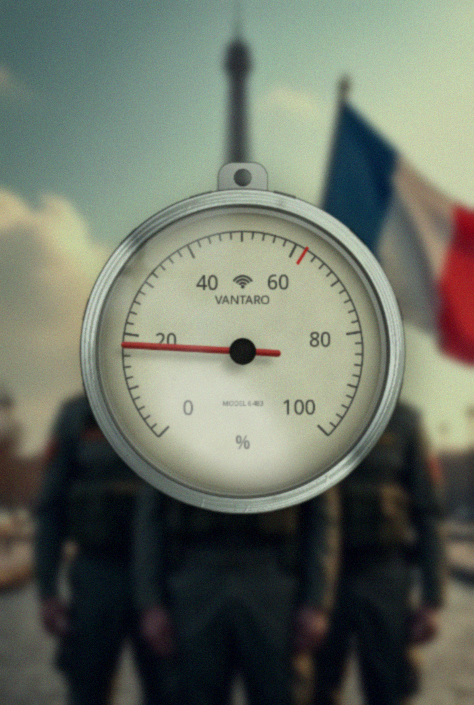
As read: 18%
